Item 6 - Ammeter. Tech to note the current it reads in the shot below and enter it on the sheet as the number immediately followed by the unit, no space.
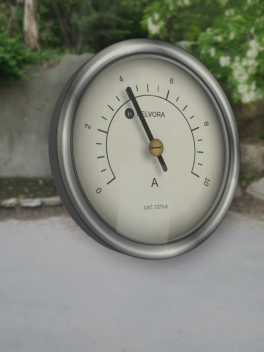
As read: 4A
